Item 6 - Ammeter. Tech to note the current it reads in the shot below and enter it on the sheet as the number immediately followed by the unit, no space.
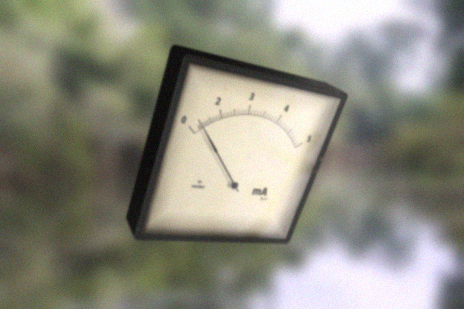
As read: 1mA
